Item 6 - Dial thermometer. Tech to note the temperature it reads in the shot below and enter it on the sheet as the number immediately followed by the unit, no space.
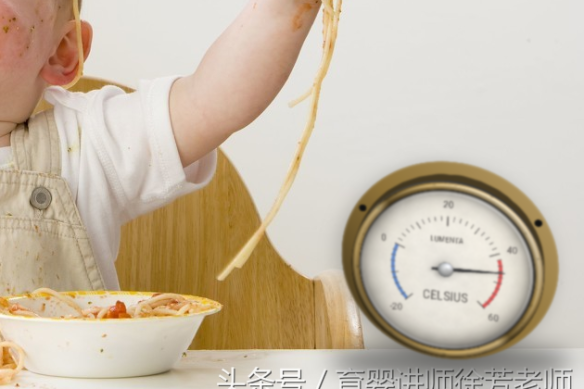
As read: 46°C
